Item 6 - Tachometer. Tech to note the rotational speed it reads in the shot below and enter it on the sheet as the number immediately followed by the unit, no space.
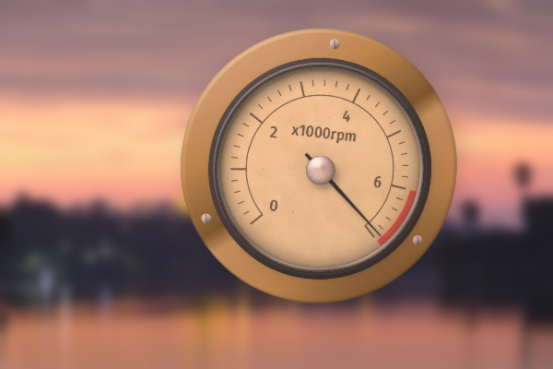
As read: 6900rpm
